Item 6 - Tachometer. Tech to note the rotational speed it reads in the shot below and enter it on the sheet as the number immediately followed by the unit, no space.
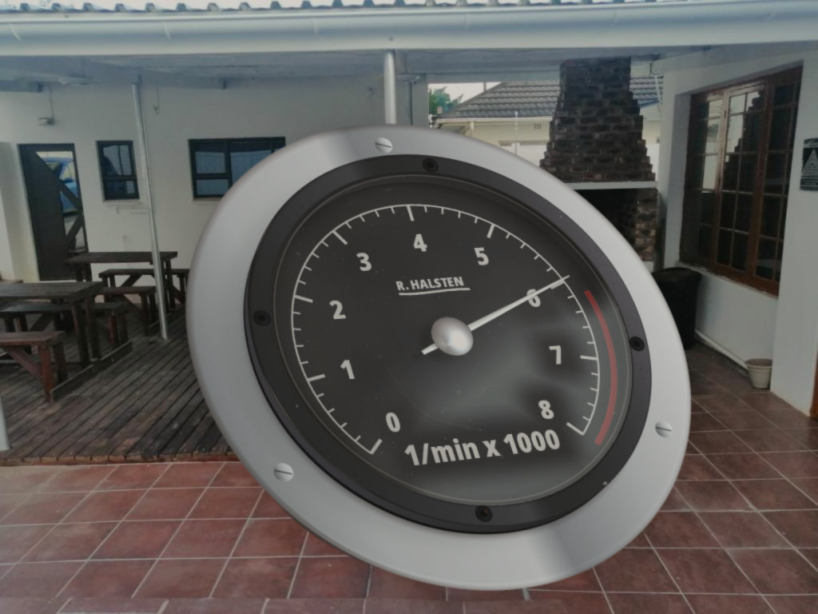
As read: 6000rpm
